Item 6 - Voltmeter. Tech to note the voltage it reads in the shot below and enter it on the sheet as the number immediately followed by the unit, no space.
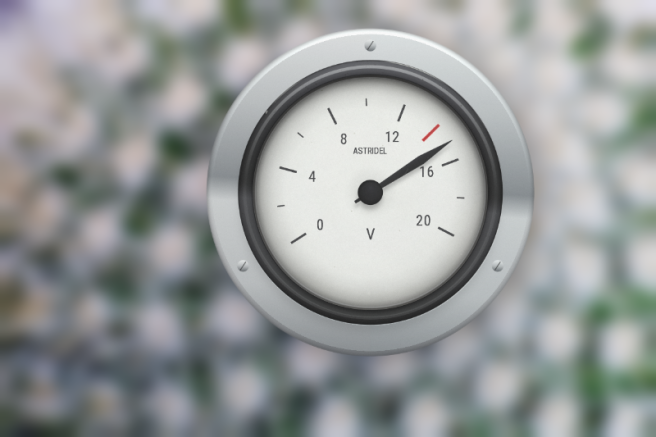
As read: 15V
